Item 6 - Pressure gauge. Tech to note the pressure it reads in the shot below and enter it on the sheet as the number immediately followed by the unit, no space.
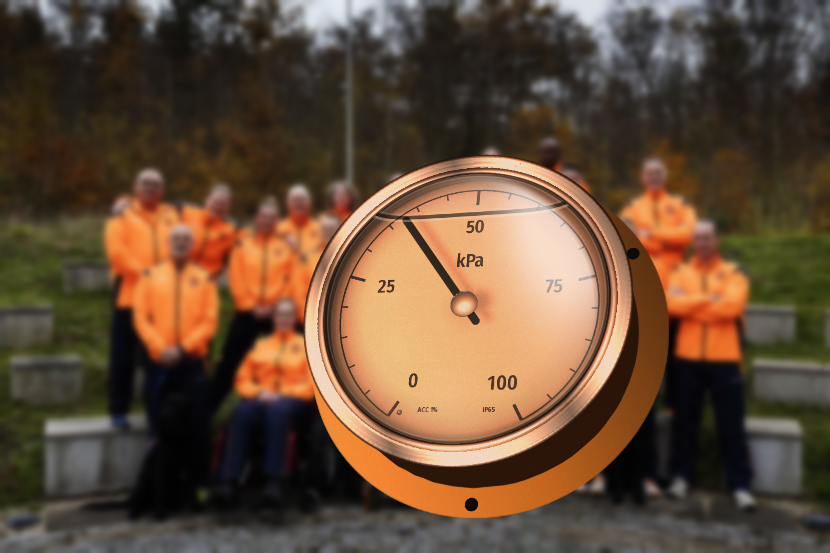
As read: 37.5kPa
